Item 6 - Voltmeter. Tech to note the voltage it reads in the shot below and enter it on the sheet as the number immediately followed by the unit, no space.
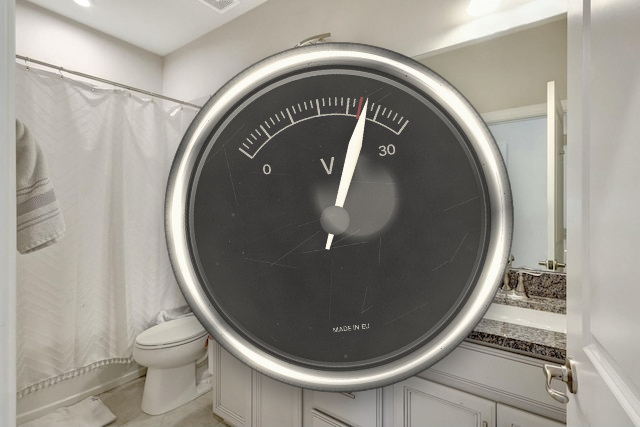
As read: 23V
